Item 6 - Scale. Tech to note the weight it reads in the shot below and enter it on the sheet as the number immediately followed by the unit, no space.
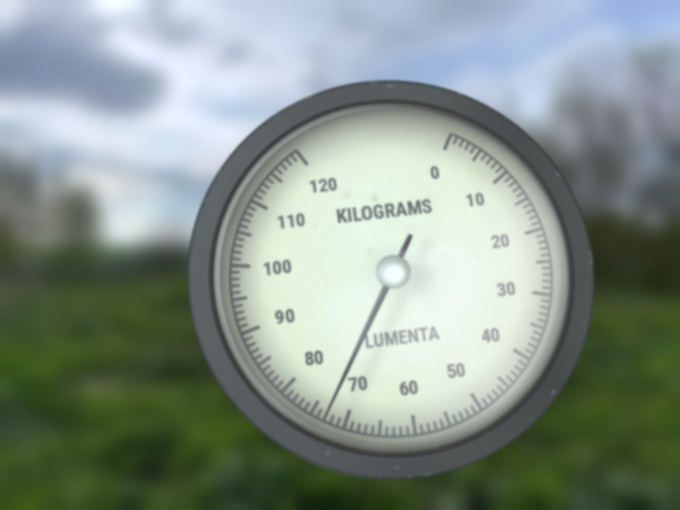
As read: 73kg
